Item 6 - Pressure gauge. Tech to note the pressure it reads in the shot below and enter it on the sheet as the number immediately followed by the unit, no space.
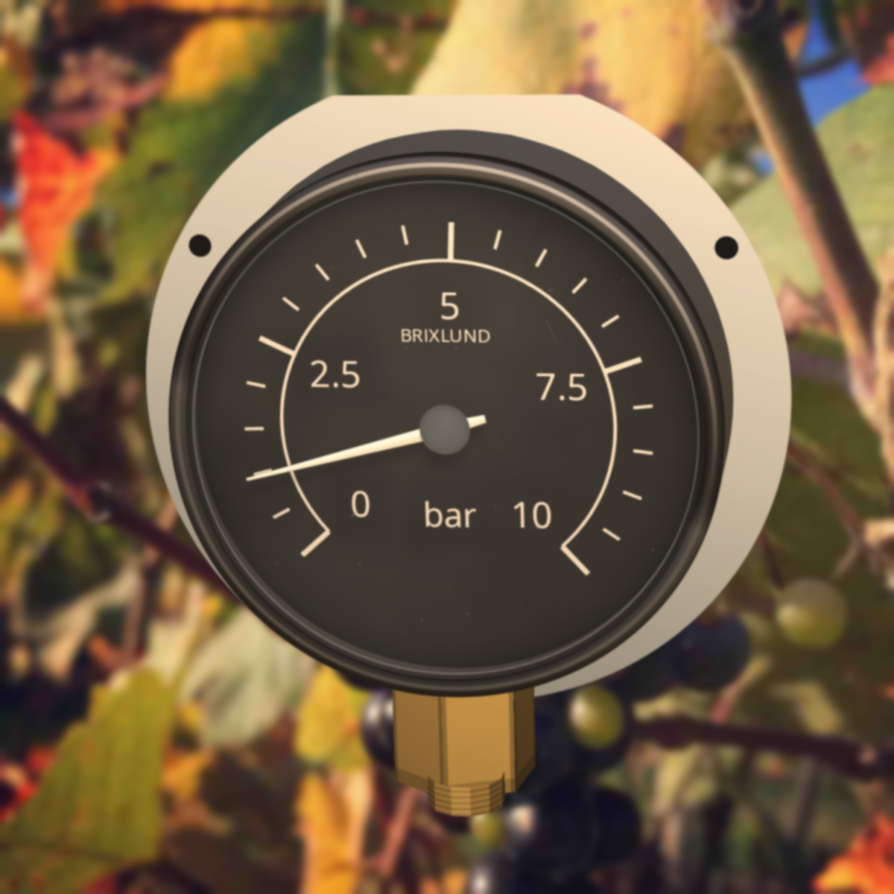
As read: 1bar
